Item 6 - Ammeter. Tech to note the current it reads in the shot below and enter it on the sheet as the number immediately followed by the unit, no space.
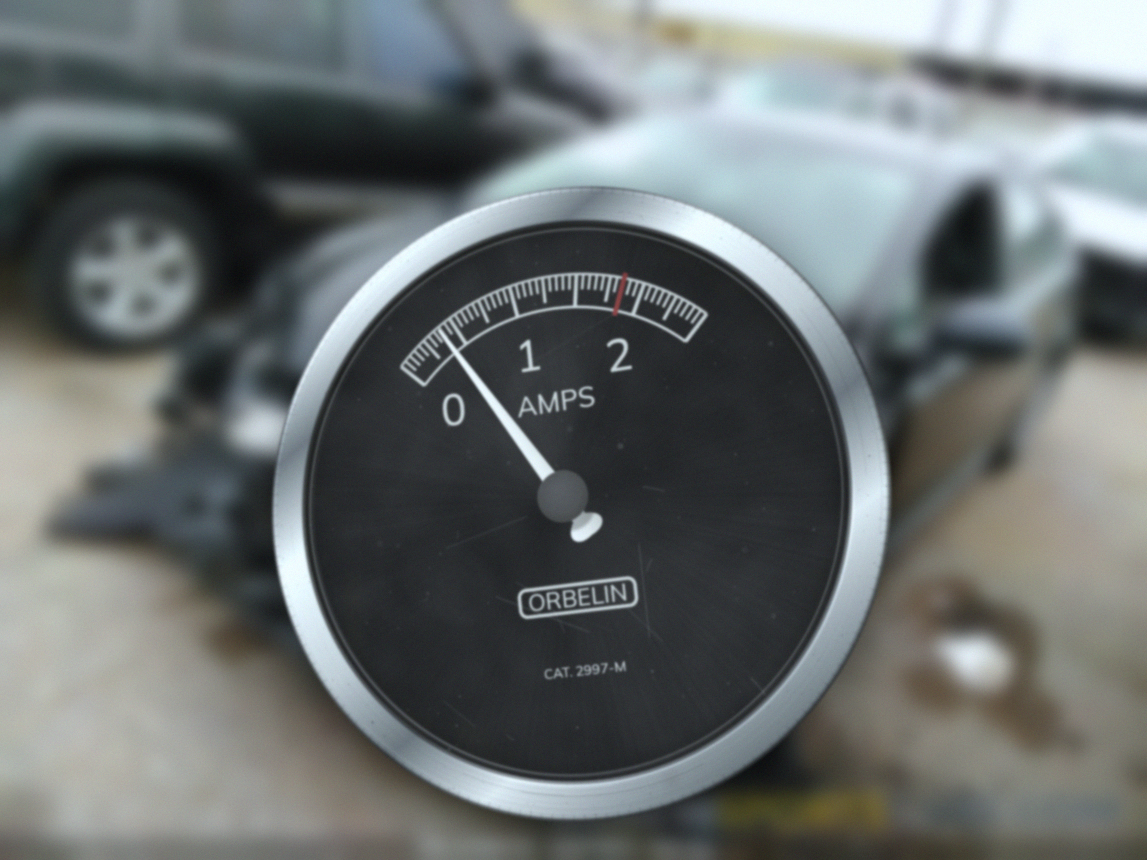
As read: 0.4A
